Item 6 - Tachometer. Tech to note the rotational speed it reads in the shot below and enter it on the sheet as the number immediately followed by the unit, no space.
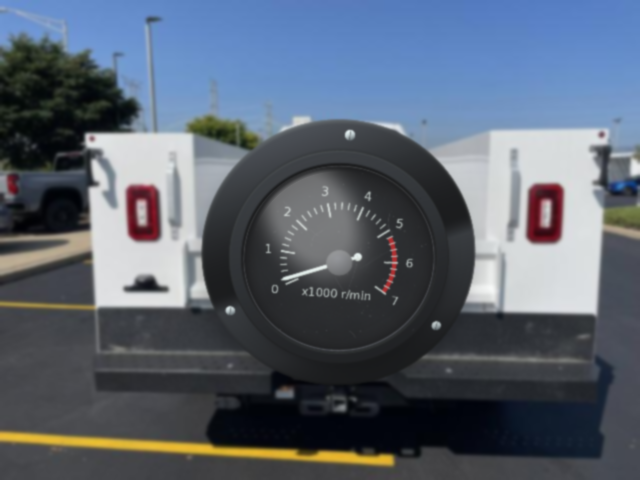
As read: 200rpm
